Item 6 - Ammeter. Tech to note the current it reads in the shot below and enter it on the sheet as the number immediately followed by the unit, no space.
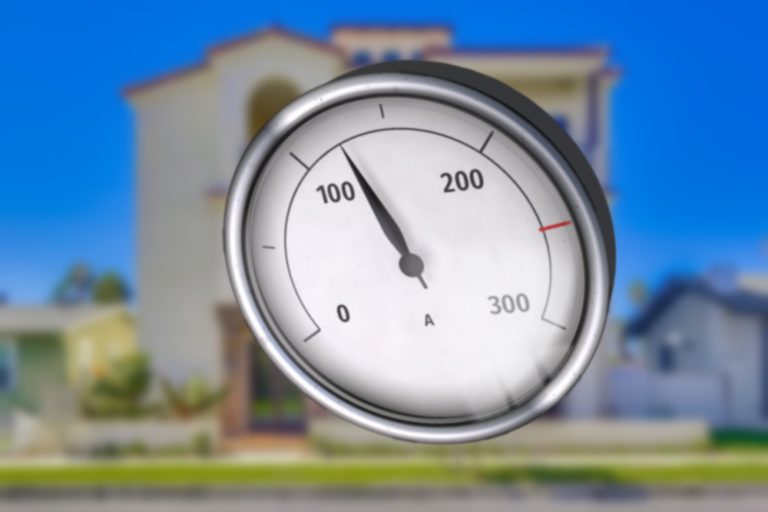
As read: 125A
